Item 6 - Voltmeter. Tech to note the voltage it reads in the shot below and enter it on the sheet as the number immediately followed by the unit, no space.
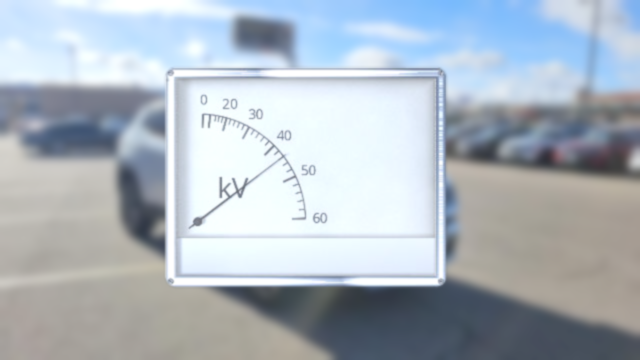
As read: 44kV
